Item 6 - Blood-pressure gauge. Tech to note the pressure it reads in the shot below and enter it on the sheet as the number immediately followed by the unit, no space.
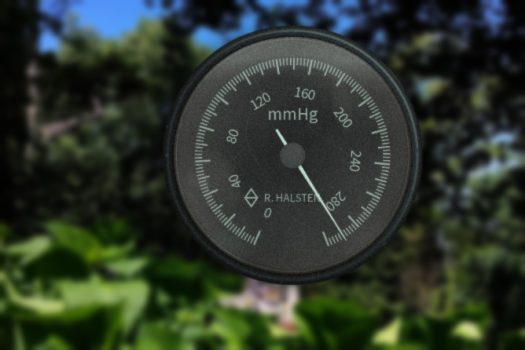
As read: 290mmHg
